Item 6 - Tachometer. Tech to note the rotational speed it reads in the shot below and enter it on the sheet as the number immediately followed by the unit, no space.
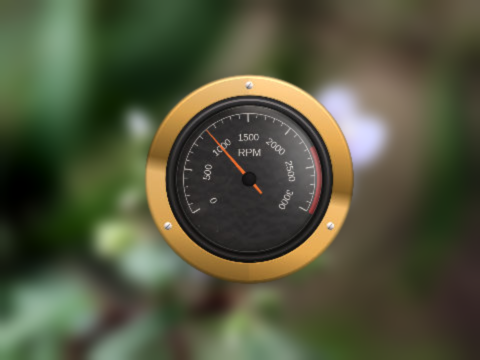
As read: 1000rpm
